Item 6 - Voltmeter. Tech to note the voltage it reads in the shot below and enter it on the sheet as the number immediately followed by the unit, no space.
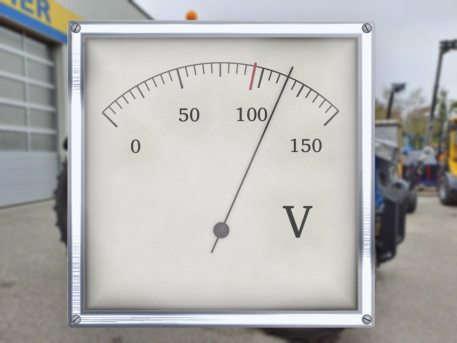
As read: 115V
